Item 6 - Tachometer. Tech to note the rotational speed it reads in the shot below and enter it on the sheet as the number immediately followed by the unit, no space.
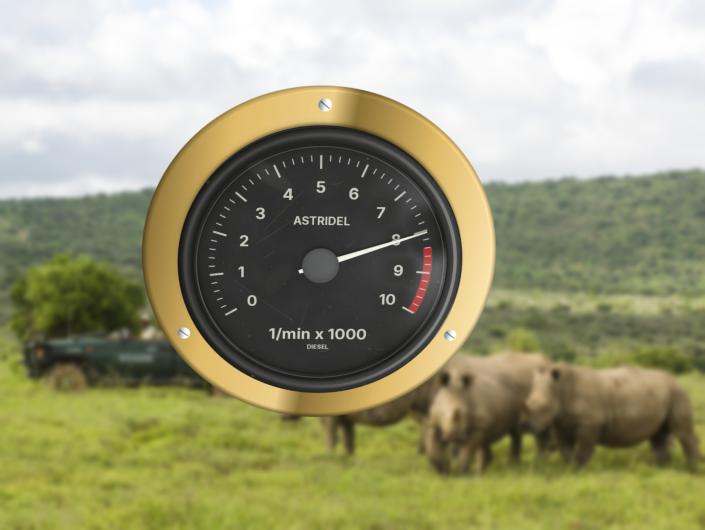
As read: 8000rpm
